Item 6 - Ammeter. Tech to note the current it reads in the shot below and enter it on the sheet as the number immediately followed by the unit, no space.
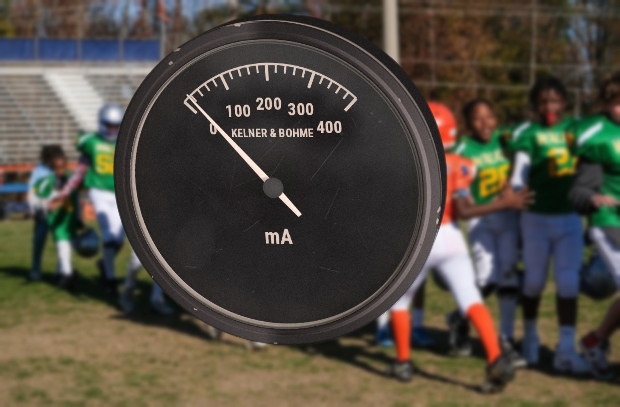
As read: 20mA
